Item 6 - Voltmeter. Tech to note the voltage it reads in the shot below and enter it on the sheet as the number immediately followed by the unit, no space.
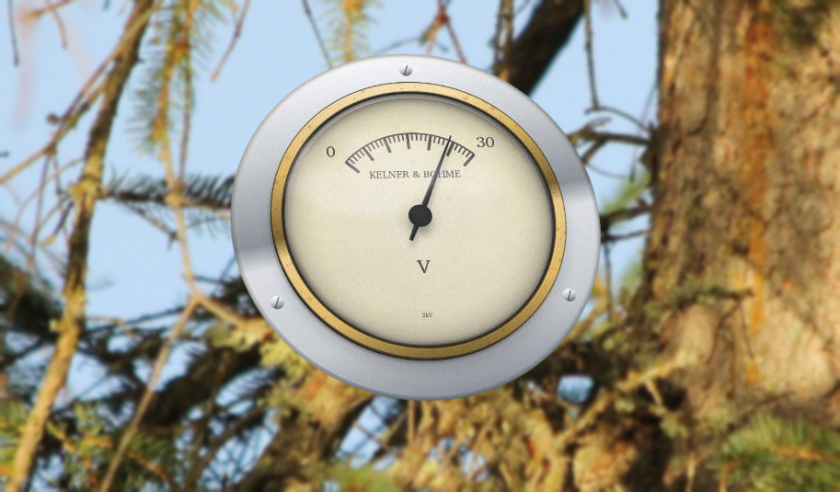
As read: 24V
